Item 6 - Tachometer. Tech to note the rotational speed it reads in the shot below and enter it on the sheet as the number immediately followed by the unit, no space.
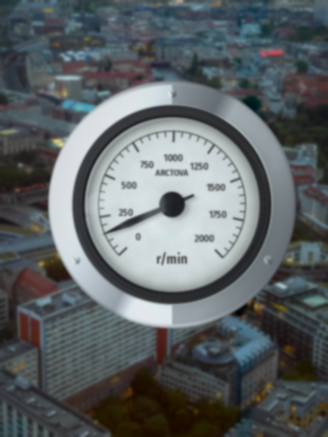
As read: 150rpm
